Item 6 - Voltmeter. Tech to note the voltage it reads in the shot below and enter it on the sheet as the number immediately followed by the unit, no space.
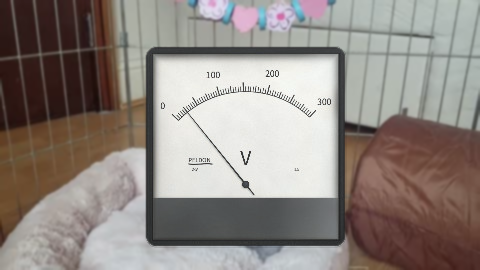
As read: 25V
